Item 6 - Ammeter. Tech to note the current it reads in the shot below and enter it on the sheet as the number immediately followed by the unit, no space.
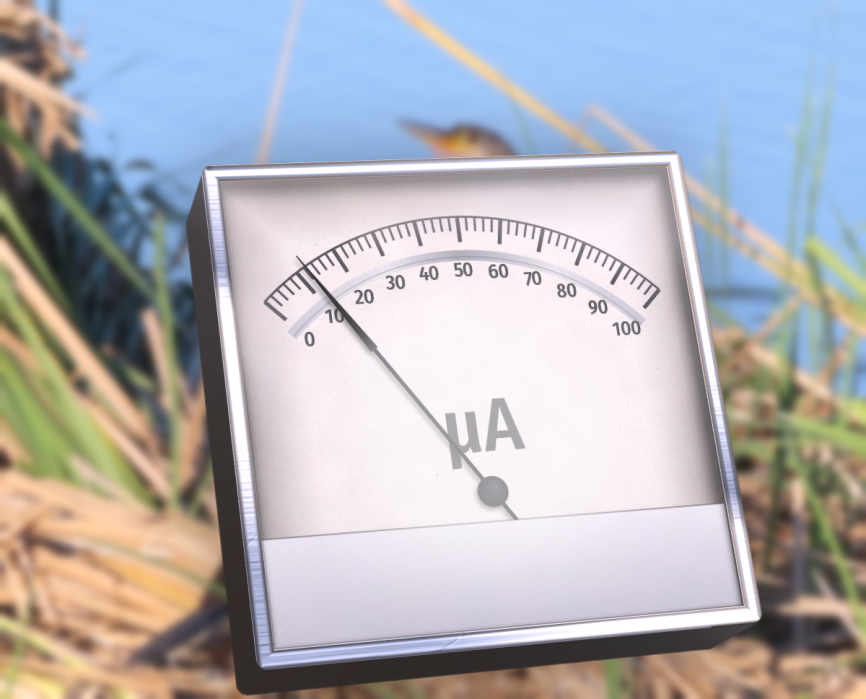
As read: 12µA
